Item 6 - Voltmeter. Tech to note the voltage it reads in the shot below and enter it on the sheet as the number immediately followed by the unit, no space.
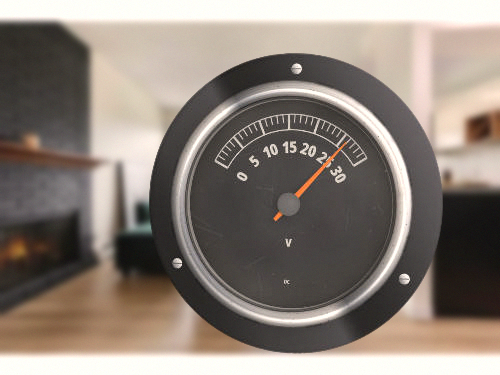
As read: 26V
